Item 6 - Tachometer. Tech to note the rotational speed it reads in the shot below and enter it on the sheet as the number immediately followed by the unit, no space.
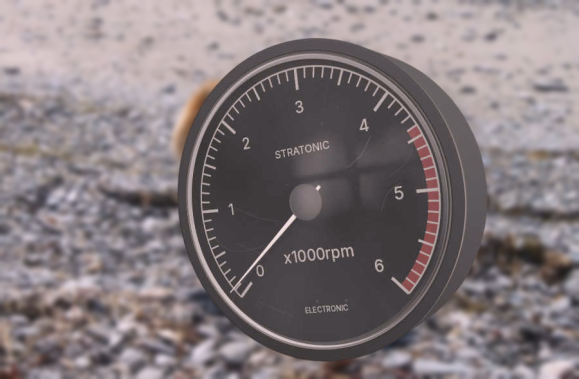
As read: 100rpm
